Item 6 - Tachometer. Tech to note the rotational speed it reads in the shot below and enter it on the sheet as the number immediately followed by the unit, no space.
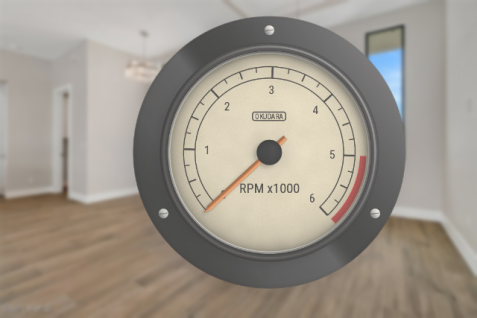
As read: 0rpm
